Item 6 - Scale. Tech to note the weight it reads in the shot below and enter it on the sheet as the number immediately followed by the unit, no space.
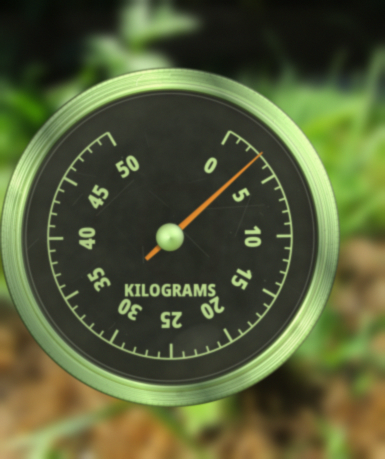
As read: 3kg
